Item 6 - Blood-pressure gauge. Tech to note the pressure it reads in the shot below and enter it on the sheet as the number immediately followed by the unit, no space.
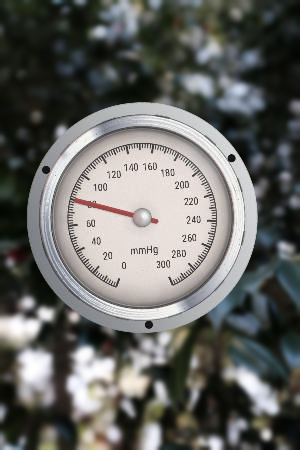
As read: 80mmHg
